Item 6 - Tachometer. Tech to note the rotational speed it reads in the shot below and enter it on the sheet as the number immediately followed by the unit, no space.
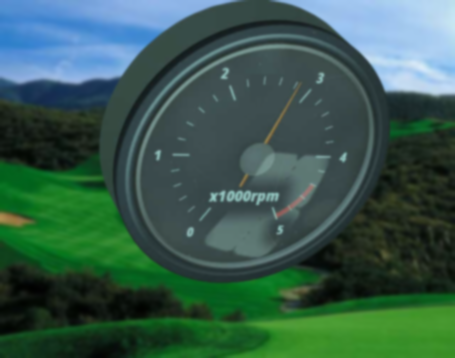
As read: 2800rpm
